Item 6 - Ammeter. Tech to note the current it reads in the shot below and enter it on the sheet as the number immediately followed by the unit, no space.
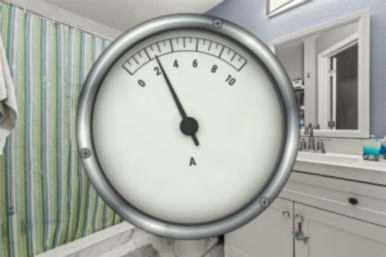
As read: 2.5A
